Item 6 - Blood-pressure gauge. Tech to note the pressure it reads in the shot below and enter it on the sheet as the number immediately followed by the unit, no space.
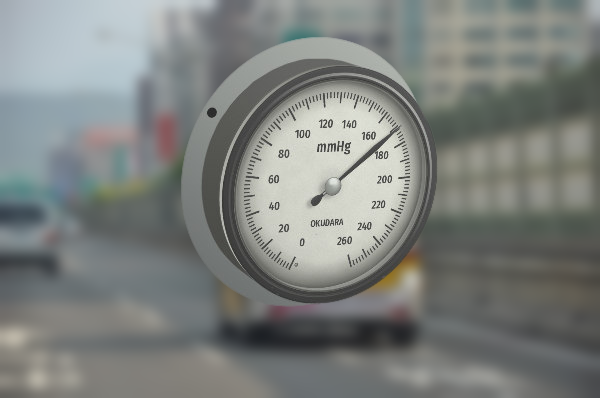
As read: 170mmHg
